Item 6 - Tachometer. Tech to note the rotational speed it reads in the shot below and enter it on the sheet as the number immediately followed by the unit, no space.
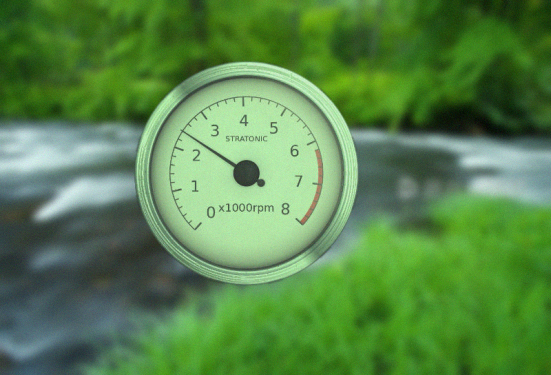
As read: 2400rpm
